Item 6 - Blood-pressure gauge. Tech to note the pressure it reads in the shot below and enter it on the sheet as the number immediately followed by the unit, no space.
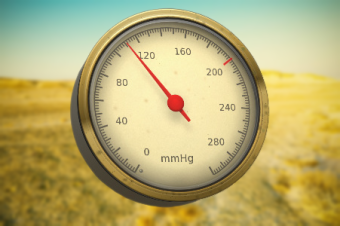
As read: 110mmHg
